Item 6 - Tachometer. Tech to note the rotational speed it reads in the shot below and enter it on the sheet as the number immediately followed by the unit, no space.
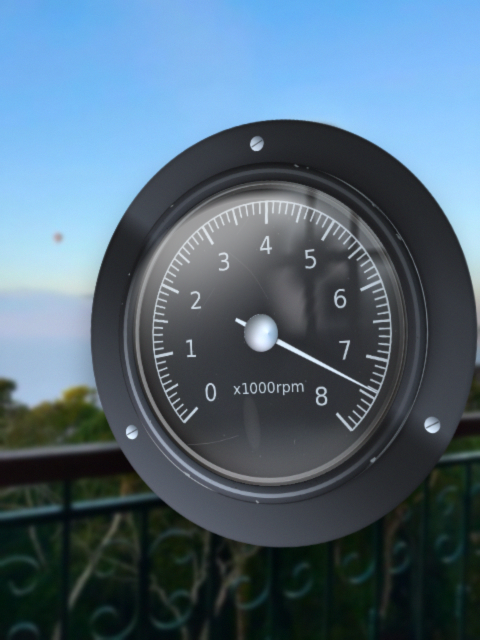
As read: 7400rpm
